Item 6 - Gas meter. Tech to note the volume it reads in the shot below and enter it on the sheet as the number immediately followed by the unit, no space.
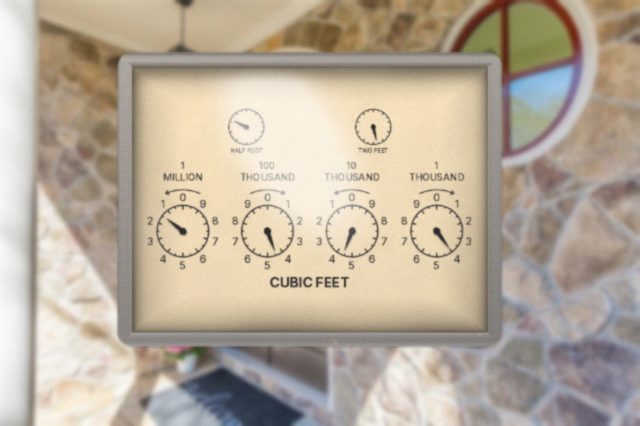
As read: 144400ft³
